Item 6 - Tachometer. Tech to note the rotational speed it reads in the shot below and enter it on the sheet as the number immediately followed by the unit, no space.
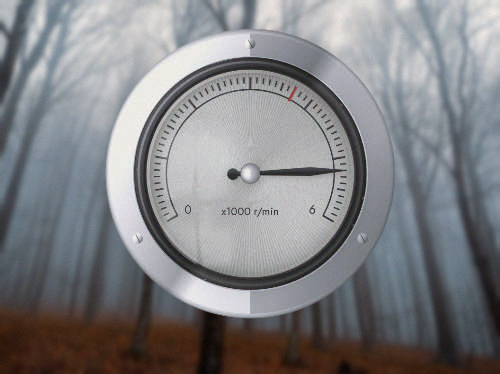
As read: 5200rpm
